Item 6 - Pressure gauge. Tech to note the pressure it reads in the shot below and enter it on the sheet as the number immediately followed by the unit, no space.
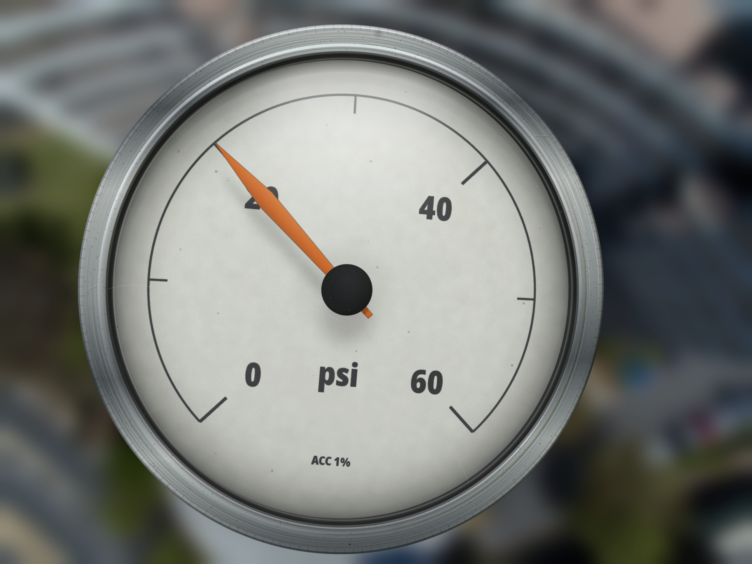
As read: 20psi
